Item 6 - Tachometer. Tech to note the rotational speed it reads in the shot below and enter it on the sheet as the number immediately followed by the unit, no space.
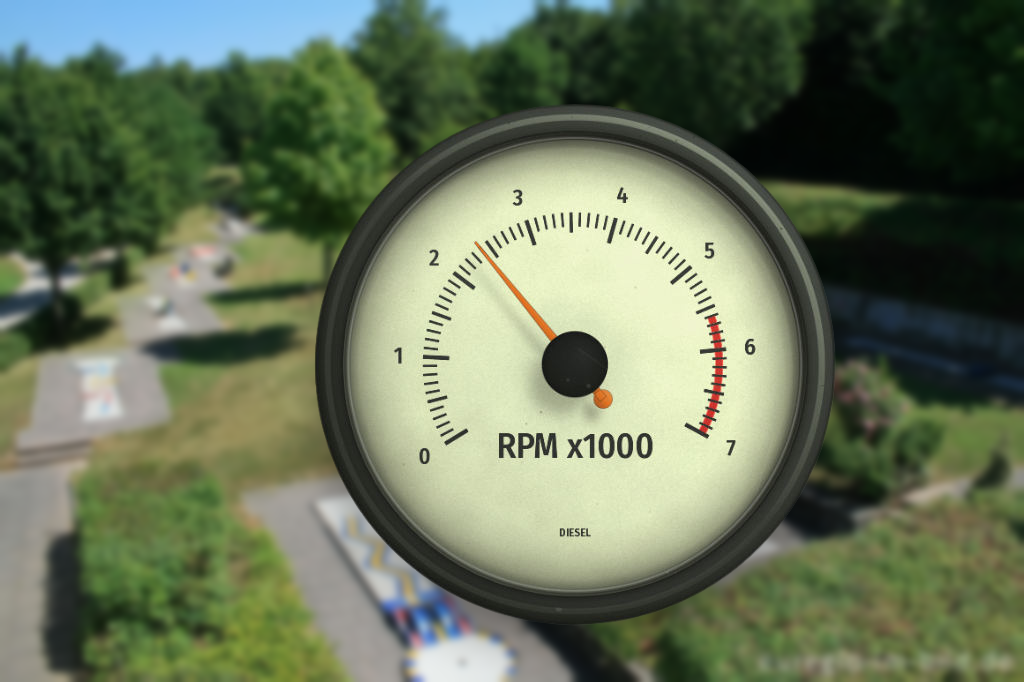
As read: 2400rpm
